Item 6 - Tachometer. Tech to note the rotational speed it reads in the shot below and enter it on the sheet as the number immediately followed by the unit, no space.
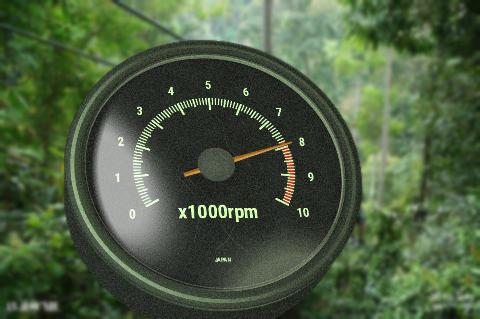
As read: 8000rpm
